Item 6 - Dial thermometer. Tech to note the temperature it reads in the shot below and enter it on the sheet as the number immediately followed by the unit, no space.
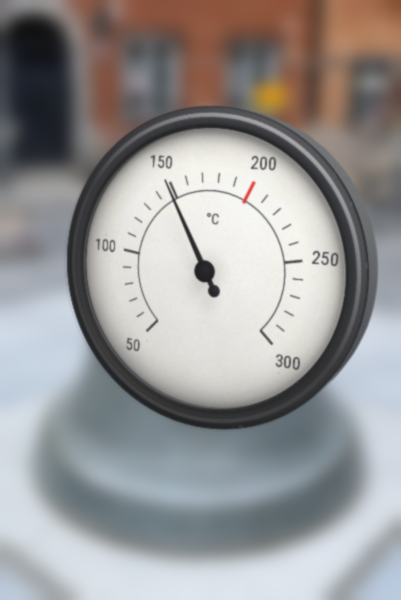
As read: 150°C
